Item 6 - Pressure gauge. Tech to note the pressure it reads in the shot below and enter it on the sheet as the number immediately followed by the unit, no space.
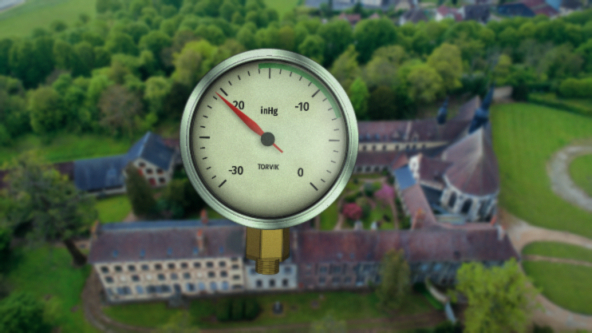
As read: -20.5inHg
